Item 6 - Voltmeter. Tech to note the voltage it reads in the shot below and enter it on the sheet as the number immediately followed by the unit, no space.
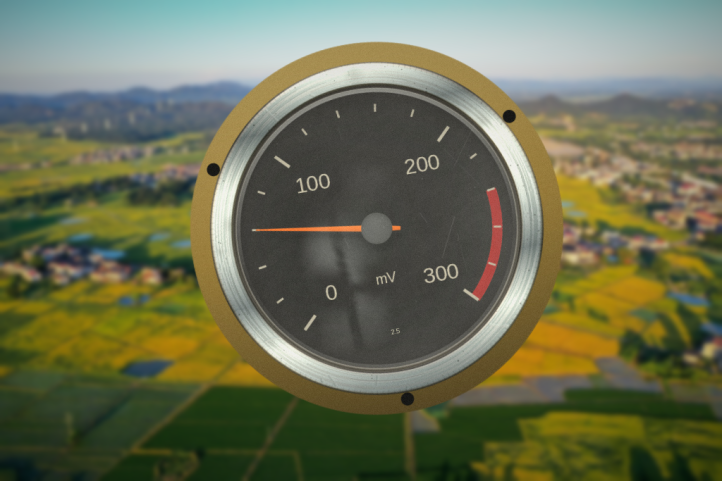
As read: 60mV
